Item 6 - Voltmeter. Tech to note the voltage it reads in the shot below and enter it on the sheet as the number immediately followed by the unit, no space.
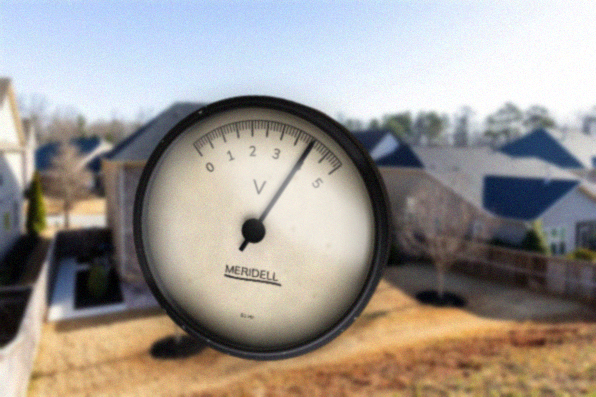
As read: 4V
